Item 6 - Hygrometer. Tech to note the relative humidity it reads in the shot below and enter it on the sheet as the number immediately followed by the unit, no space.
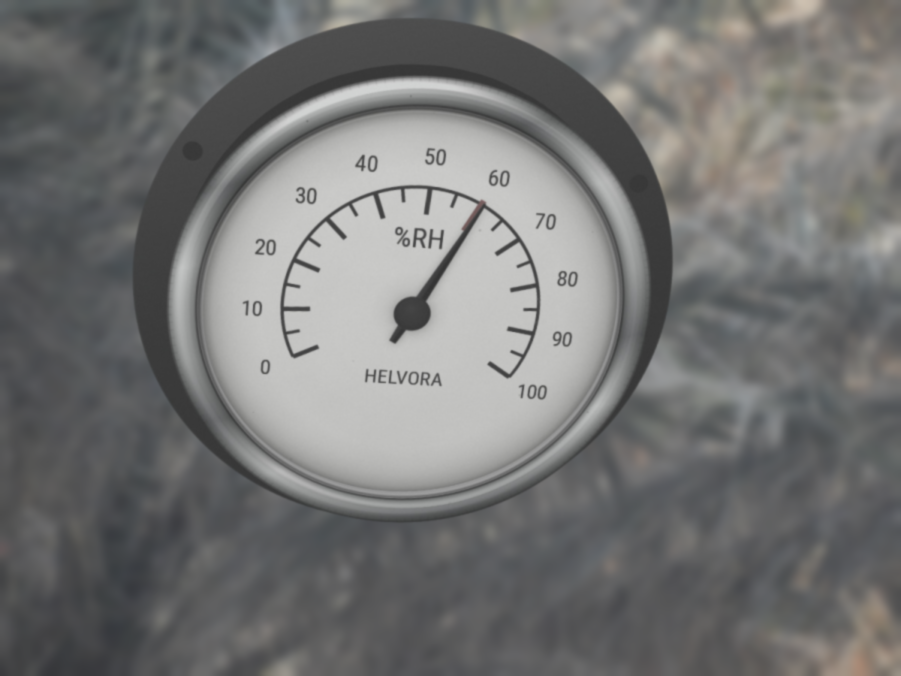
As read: 60%
